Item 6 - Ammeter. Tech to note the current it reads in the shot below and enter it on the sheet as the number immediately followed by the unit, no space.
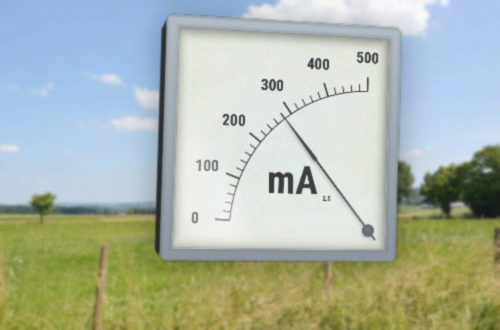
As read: 280mA
